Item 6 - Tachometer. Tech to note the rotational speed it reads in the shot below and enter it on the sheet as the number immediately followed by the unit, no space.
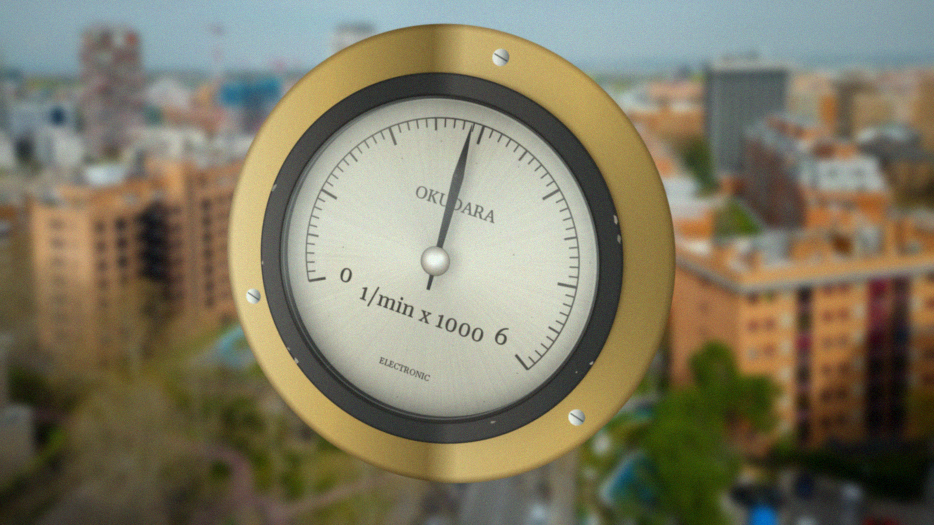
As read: 2900rpm
